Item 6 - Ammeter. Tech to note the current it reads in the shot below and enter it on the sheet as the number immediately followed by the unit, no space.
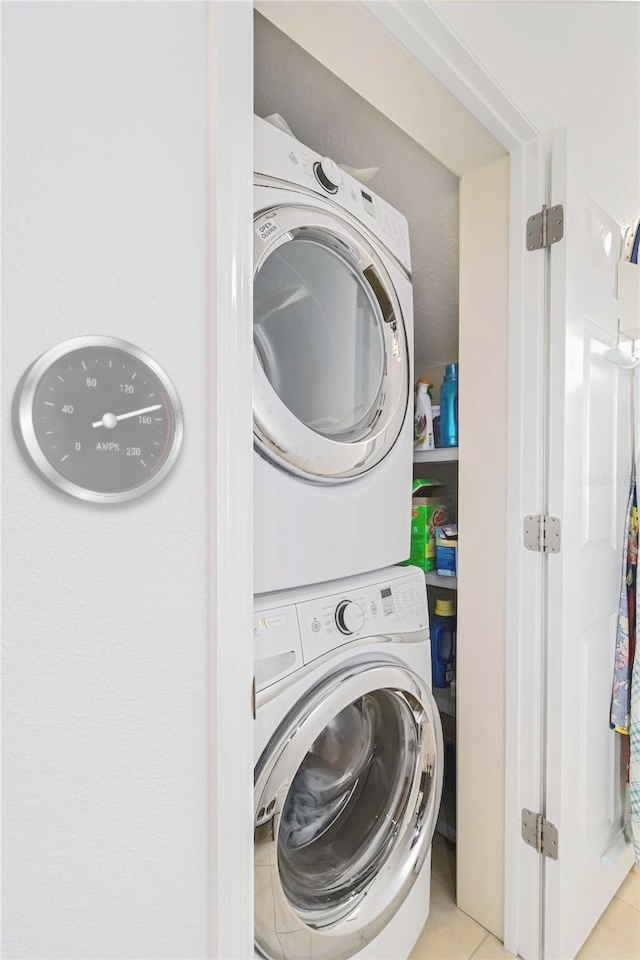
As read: 150A
